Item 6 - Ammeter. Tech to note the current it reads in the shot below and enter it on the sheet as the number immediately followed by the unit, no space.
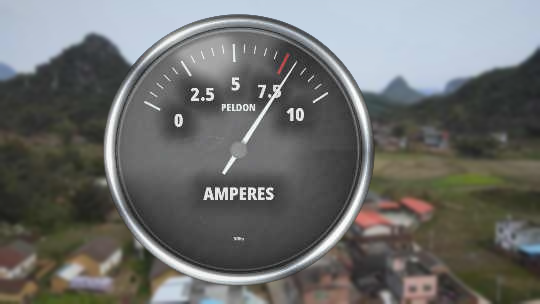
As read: 8A
